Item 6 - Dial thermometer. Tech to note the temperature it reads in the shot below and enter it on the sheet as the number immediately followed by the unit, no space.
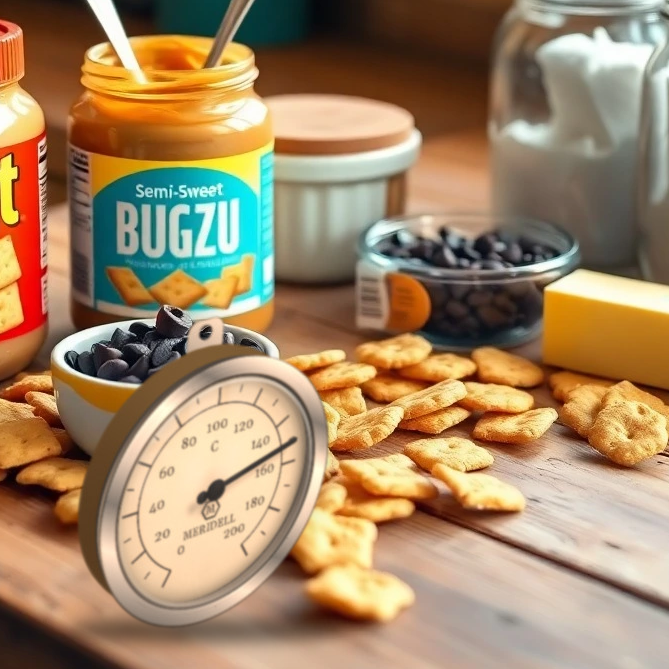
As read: 150°C
